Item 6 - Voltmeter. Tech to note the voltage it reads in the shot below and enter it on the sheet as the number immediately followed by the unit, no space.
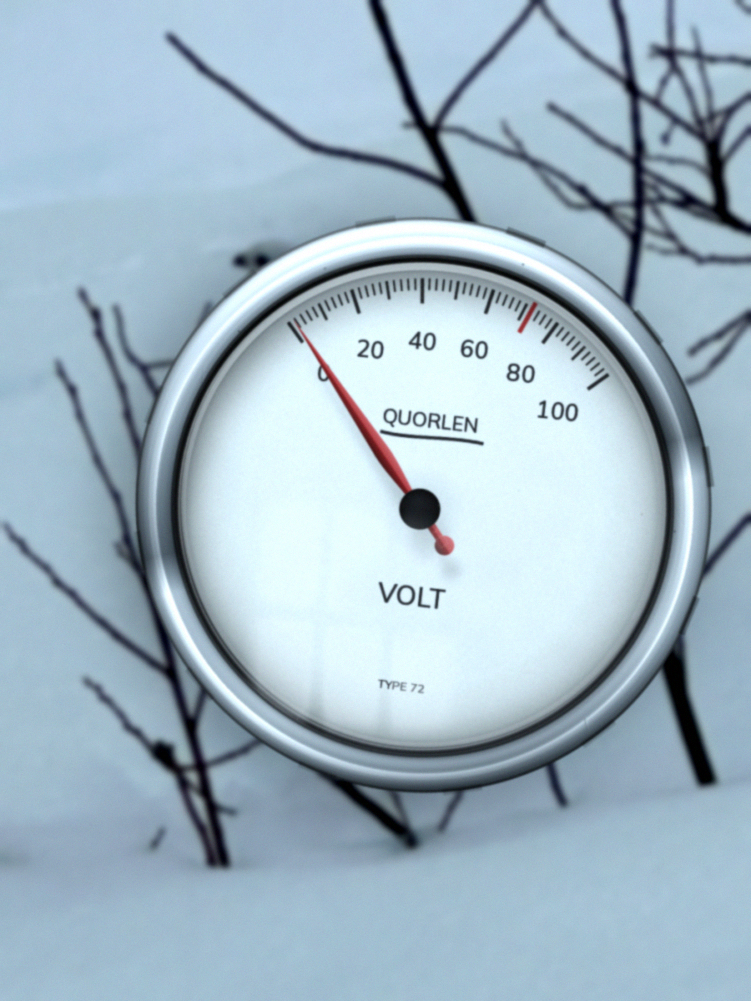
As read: 2V
